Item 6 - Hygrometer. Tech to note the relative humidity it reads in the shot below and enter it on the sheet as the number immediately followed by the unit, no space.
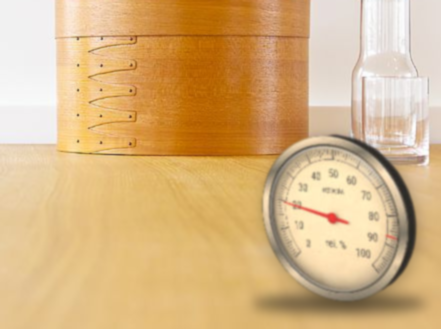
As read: 20%
